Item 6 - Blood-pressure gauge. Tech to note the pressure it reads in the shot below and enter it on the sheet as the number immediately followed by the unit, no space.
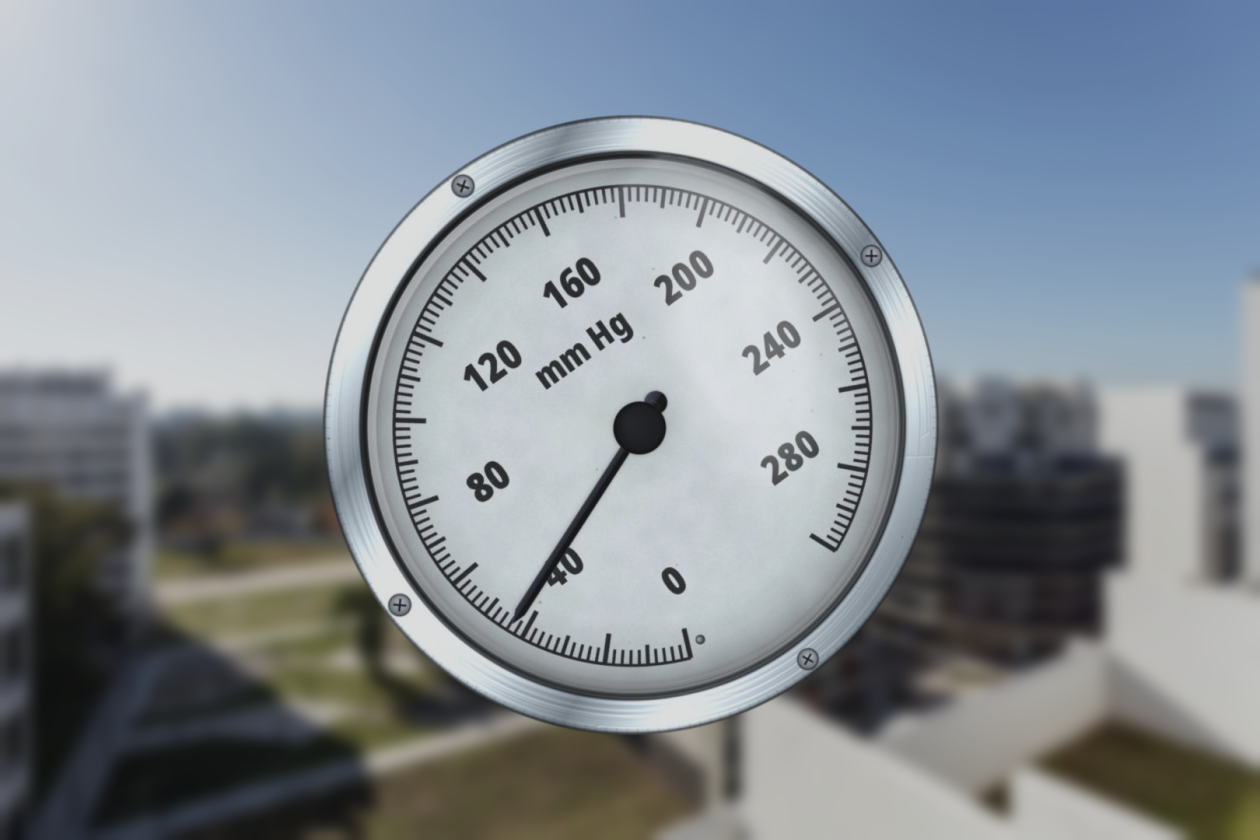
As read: 44mmHg
